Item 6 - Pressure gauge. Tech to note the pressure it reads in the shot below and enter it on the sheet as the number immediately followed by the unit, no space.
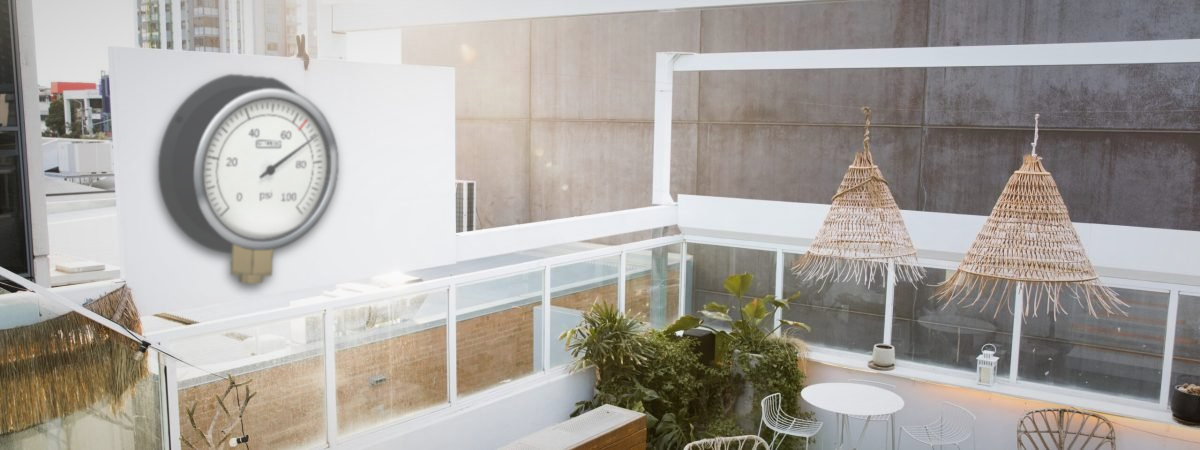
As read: 70psi
